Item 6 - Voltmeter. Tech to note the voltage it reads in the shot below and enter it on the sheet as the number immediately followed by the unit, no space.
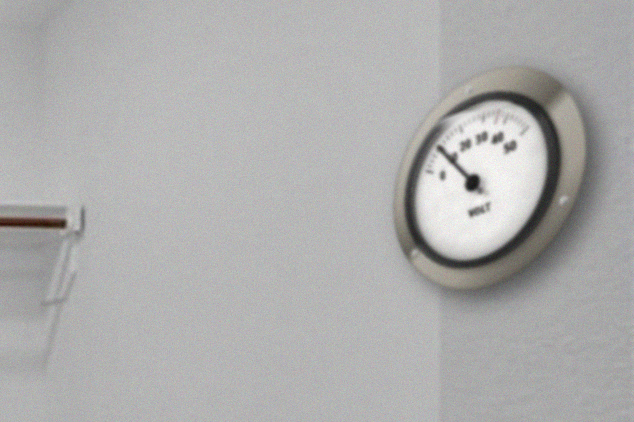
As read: 10V
